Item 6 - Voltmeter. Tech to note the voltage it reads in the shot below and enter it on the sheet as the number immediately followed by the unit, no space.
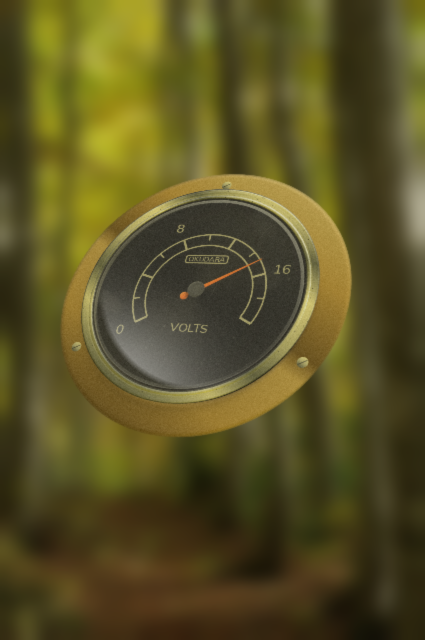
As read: 15V
